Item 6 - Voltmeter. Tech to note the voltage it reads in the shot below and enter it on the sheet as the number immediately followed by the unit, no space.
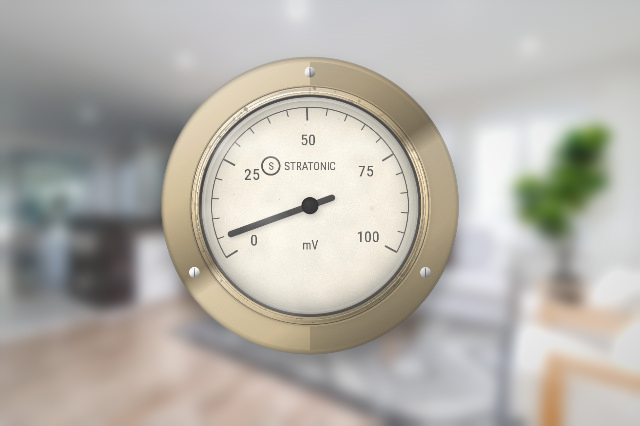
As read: 5mV
